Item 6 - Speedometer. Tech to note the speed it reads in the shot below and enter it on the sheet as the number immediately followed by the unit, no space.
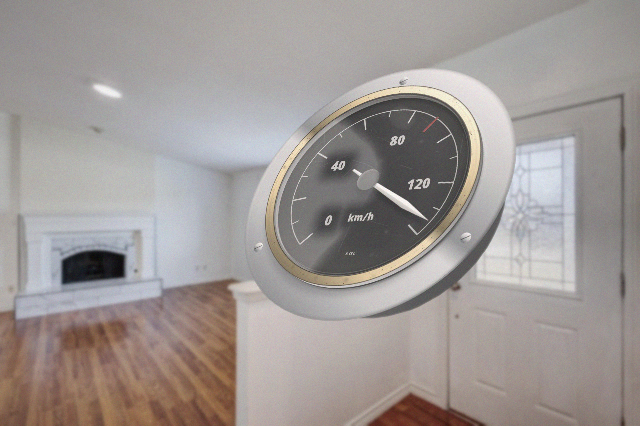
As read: 135km/h
